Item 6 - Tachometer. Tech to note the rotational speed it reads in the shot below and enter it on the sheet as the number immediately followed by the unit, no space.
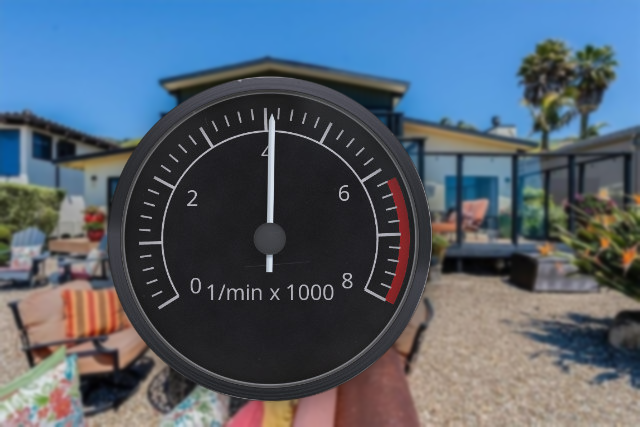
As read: 4100rpm
